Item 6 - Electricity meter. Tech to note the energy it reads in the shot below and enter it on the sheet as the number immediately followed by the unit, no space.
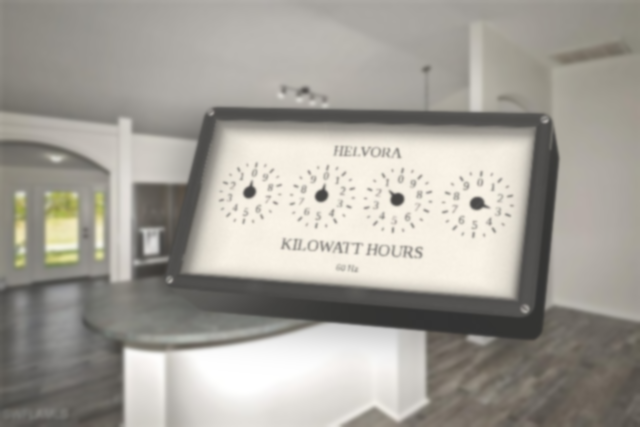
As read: 13kWh
